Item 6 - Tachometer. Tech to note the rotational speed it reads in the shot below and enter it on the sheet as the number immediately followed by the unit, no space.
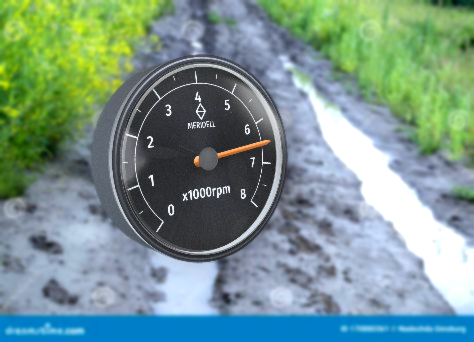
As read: 6500rpm
